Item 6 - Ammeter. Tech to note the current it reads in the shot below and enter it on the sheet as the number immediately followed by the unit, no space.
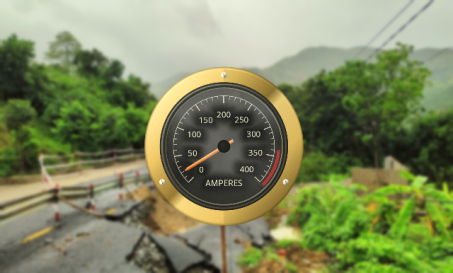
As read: 20A
